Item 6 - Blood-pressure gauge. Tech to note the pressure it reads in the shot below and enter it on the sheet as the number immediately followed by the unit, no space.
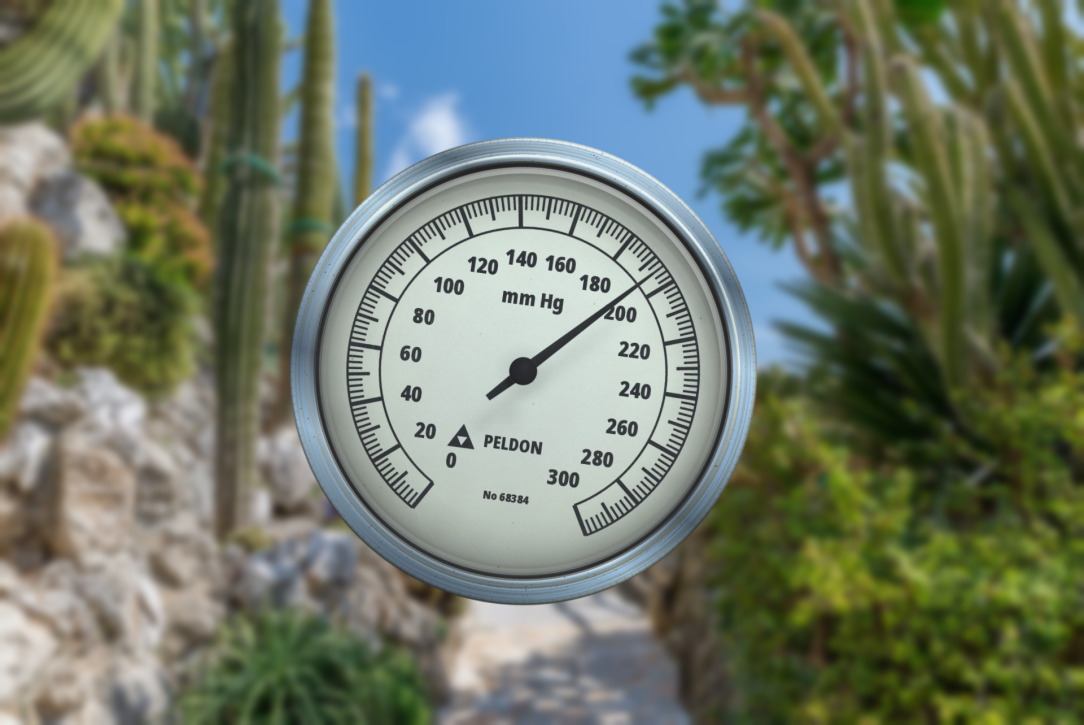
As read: 194mmHg
